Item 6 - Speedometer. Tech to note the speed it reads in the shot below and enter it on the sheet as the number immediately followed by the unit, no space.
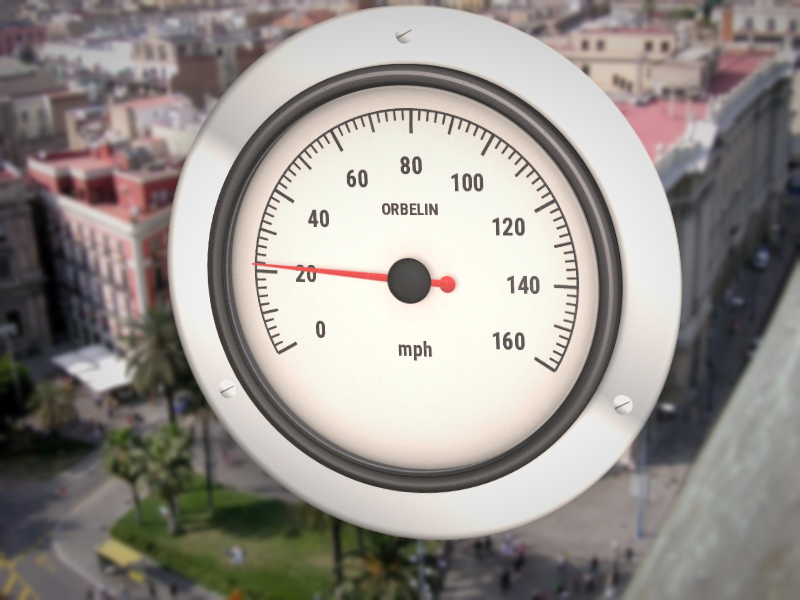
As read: 22mph
